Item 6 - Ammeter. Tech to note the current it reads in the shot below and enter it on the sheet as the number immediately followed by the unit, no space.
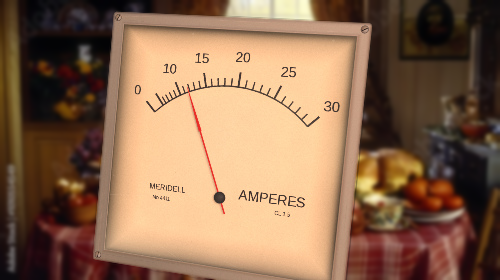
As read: 12A
